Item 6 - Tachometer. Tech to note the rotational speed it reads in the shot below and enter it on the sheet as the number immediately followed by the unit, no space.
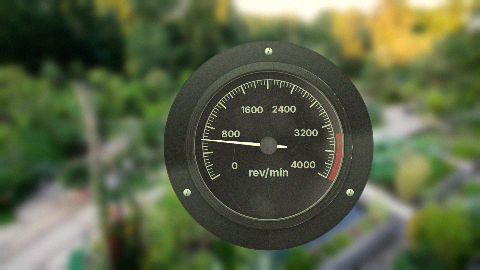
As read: 600rpm
